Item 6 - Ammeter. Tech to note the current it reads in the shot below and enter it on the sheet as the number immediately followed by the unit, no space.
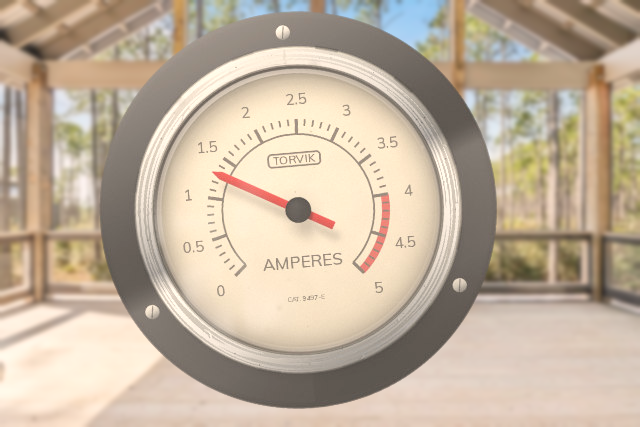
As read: 1.3A
